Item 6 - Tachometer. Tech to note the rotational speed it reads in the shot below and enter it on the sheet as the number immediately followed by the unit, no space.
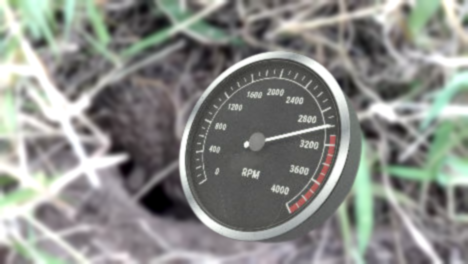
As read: 3000rpm
